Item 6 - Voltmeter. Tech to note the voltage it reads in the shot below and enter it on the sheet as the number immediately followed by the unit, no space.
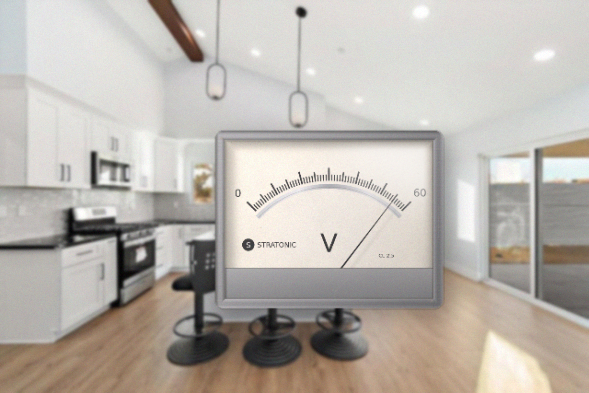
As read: 55V
